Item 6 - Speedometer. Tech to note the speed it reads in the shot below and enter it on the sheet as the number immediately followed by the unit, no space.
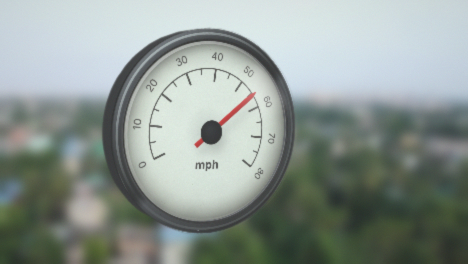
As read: 55mph
